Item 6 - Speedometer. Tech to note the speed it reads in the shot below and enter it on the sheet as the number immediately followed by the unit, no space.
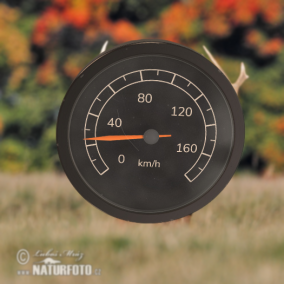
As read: 25km/h
